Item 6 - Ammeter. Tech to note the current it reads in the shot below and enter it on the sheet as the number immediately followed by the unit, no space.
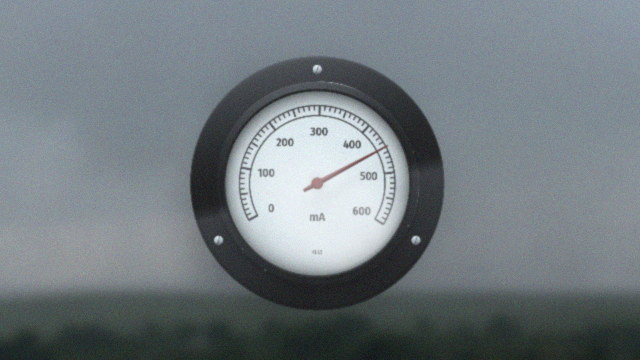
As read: 450mA
